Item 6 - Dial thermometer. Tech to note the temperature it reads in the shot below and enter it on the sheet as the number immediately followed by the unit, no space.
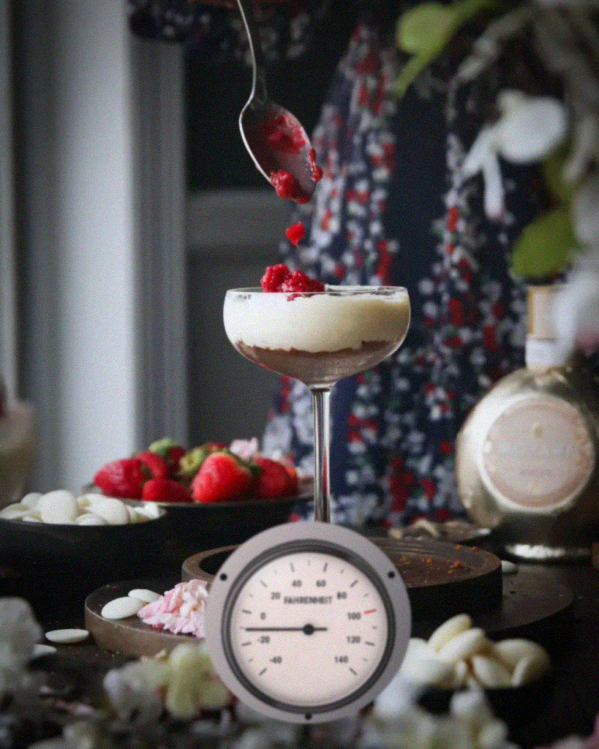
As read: -10°F
